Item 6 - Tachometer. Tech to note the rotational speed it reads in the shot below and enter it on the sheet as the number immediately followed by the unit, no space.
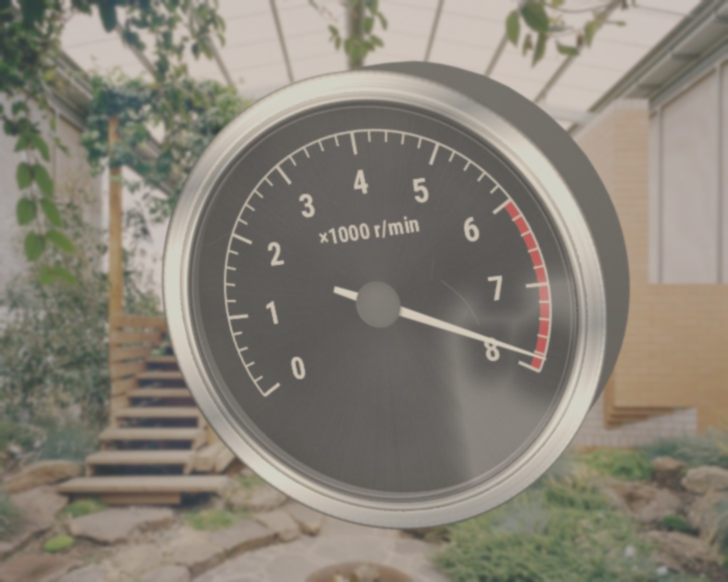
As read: 7800rpm
